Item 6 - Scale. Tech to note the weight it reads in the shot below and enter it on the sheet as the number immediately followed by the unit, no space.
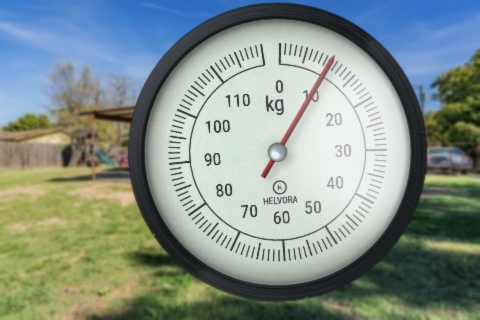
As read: 10kg
